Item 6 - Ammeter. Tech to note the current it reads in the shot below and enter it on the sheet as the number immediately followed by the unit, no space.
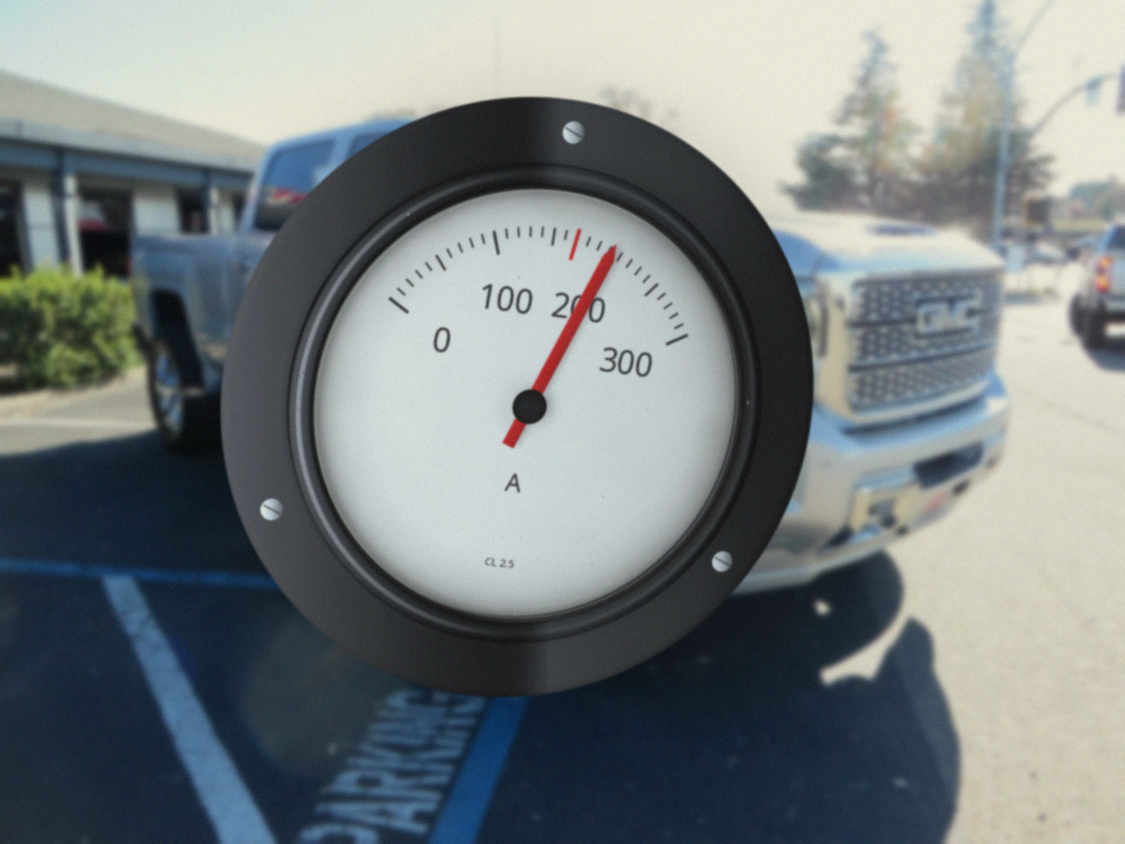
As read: 200A
